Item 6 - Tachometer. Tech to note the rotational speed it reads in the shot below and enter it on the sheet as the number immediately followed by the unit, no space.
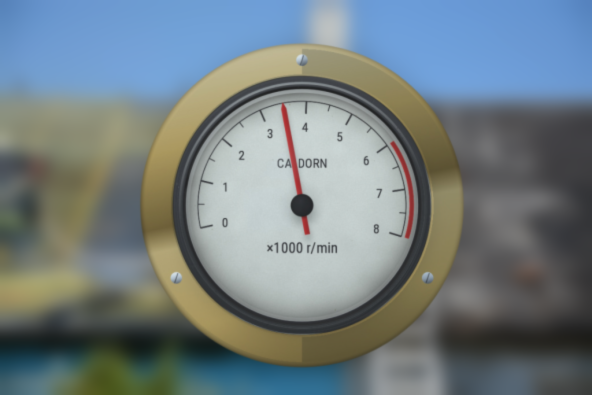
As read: 3500rpm
